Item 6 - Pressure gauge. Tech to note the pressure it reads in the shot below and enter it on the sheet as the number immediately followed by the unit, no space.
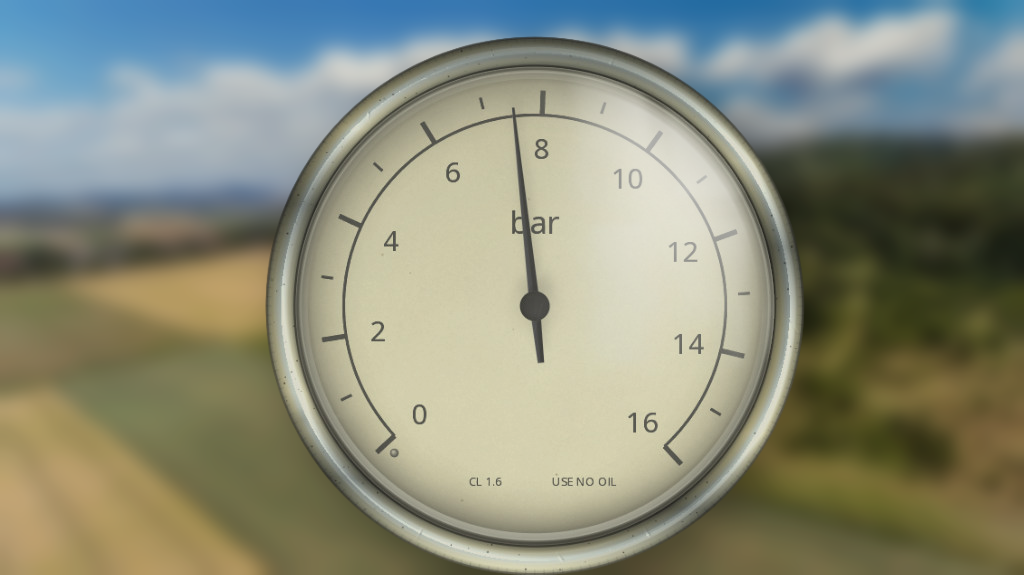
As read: 7.5bar
